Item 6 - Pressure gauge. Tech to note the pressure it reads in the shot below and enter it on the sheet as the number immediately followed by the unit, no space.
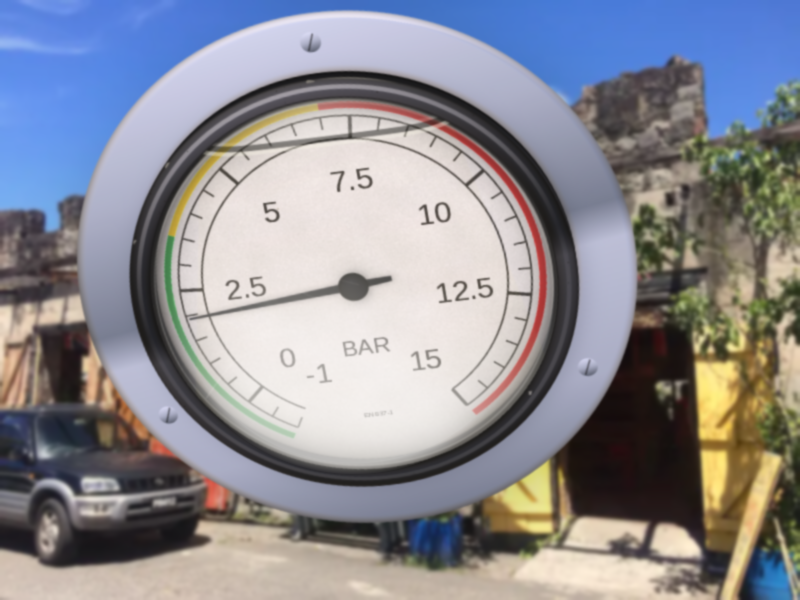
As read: 2bar
